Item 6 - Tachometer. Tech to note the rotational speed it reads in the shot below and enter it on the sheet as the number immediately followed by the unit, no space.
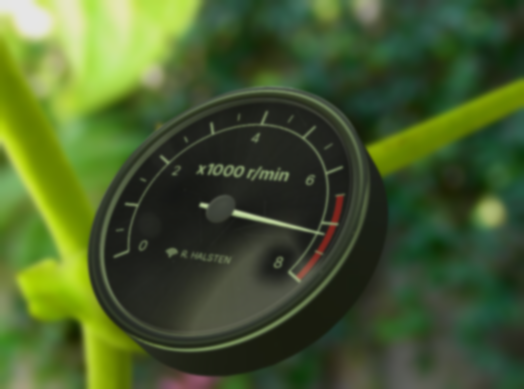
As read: 7250rpm
